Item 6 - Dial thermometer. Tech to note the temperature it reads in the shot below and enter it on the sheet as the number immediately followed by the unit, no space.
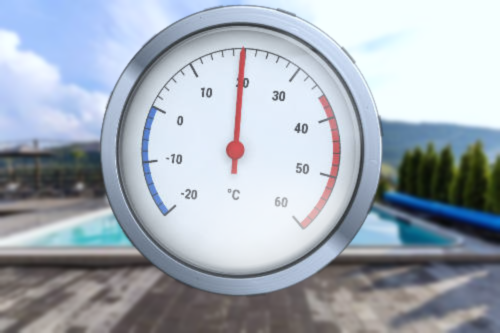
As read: 20°C
